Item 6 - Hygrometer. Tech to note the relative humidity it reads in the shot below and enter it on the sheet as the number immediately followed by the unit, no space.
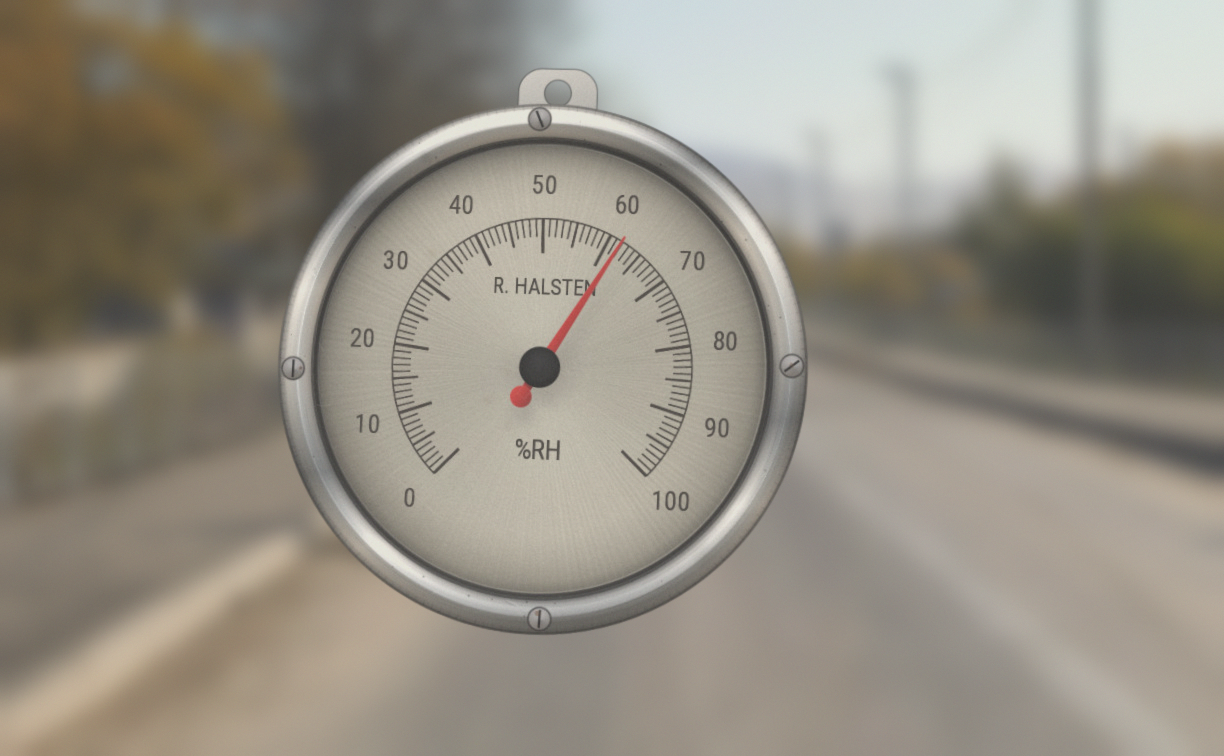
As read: 62%
